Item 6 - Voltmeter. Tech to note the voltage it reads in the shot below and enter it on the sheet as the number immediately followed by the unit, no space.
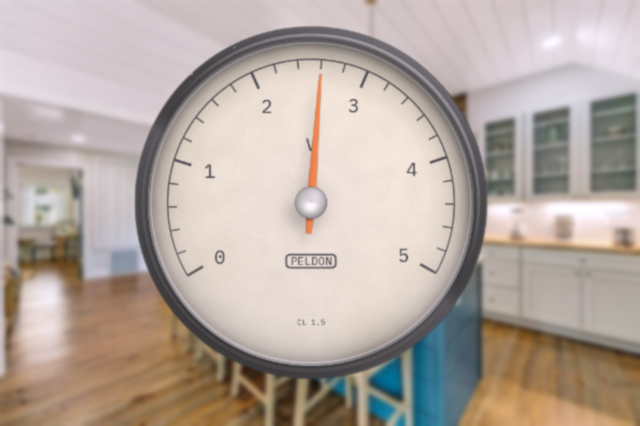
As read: 2.6V
